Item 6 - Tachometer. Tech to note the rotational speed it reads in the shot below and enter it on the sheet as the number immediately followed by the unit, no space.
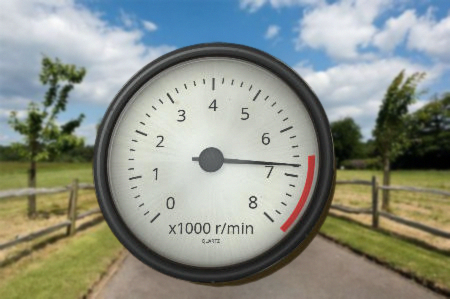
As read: 6800rpm
